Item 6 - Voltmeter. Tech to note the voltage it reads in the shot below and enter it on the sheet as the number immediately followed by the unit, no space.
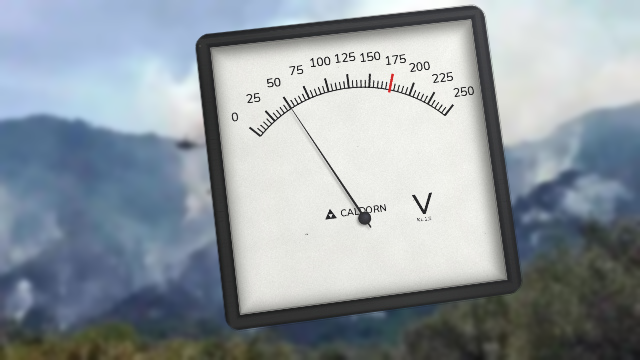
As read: 50V
